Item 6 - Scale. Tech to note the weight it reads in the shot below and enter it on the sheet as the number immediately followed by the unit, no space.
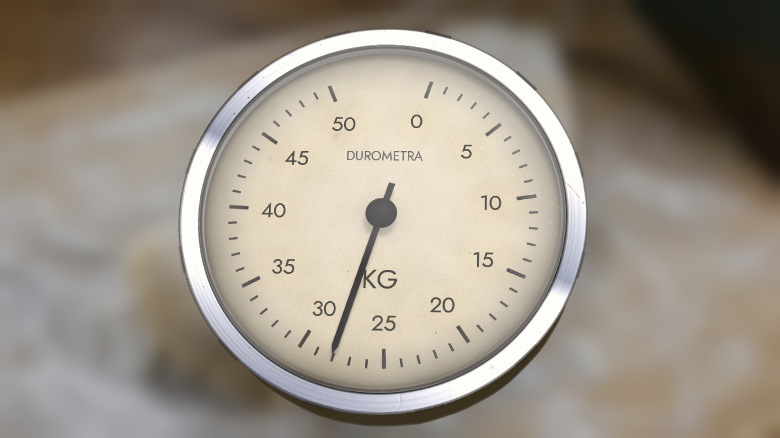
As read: 28kg
